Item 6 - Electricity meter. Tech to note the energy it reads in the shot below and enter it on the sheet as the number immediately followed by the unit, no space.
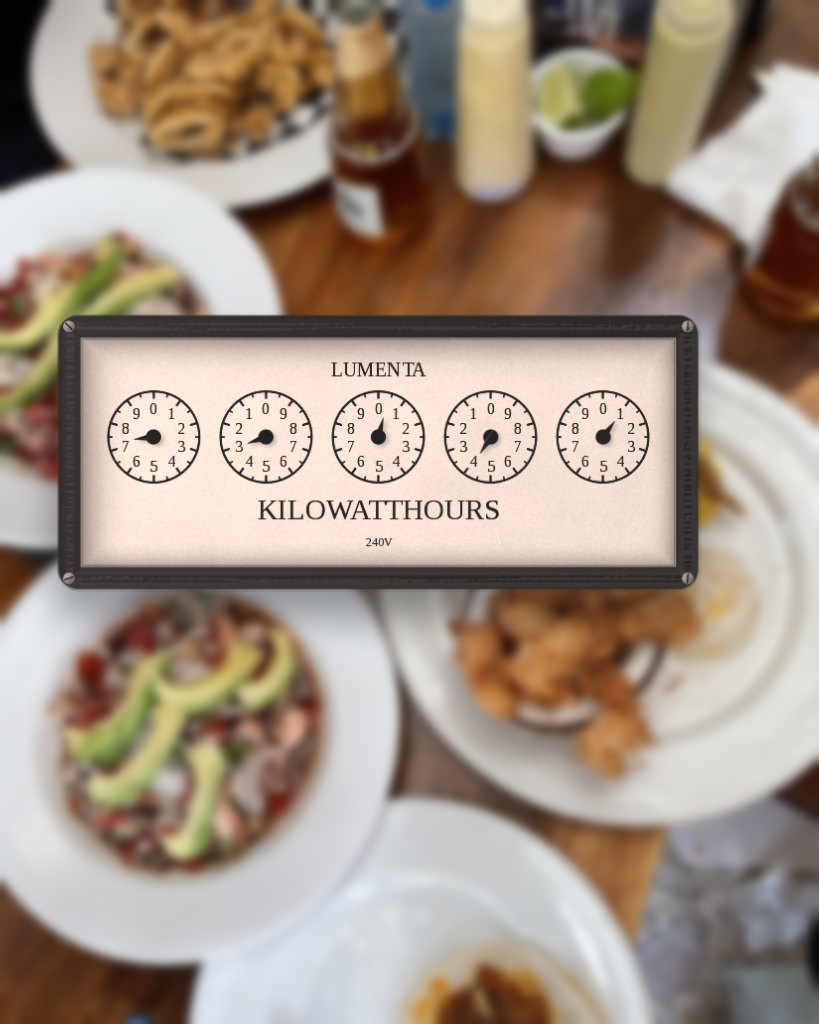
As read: 73041kWh
